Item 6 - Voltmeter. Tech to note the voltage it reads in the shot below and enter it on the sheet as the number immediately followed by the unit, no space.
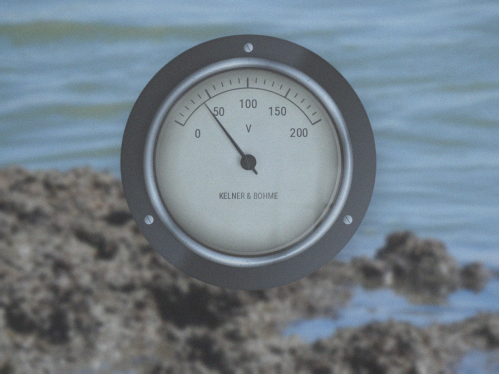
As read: 40V
